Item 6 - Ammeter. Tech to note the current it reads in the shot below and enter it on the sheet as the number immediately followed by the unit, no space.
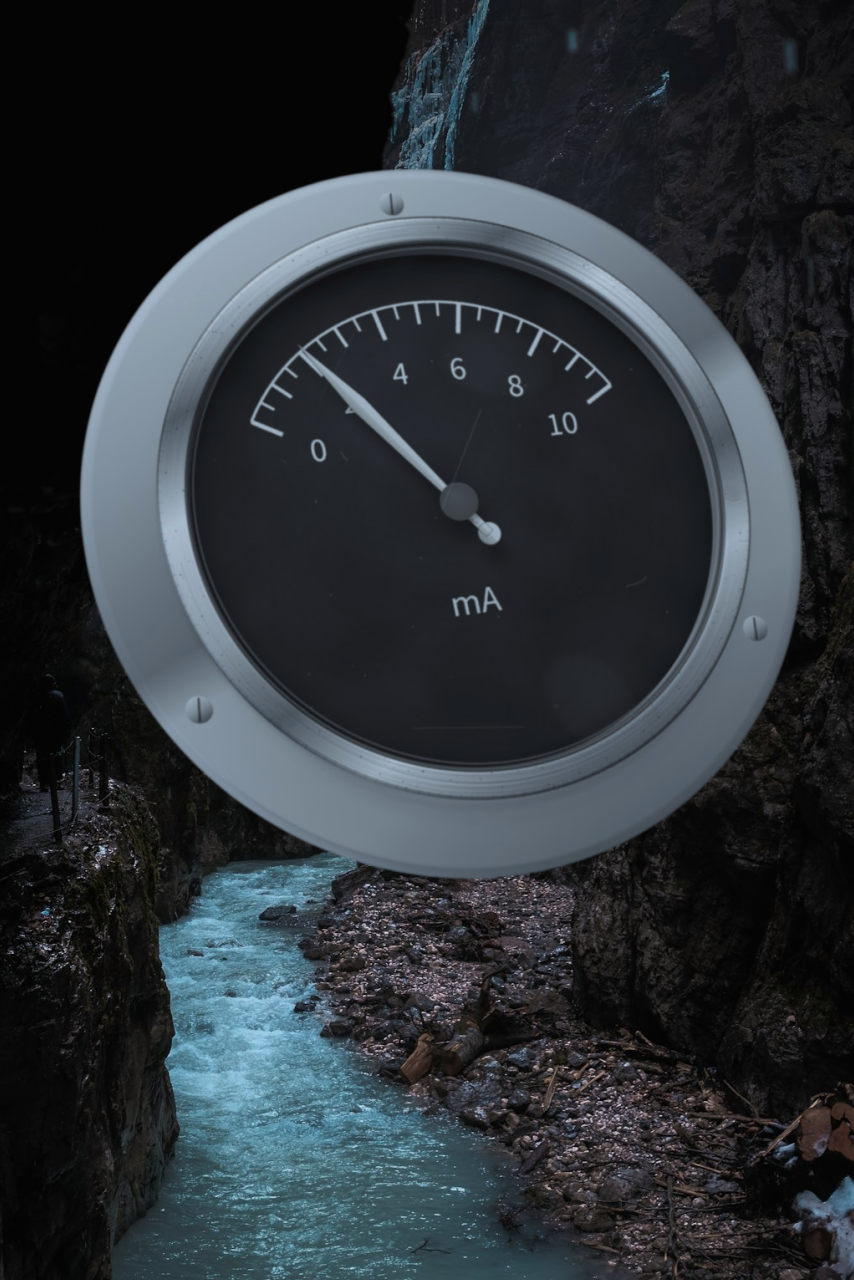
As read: 2mA
